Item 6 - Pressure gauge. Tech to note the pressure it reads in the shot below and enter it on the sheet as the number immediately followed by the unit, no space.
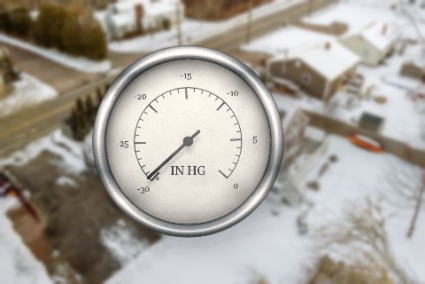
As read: -29.5inHg
